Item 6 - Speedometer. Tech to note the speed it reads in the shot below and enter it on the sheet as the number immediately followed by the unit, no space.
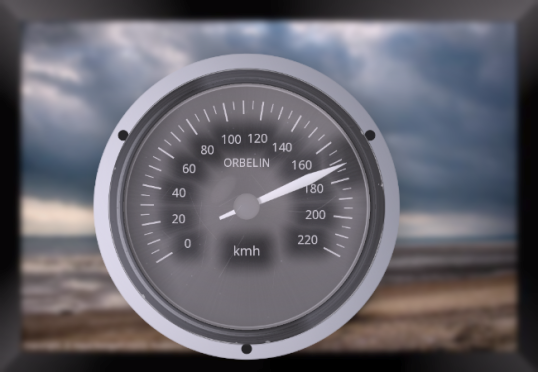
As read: 172.5km/h
